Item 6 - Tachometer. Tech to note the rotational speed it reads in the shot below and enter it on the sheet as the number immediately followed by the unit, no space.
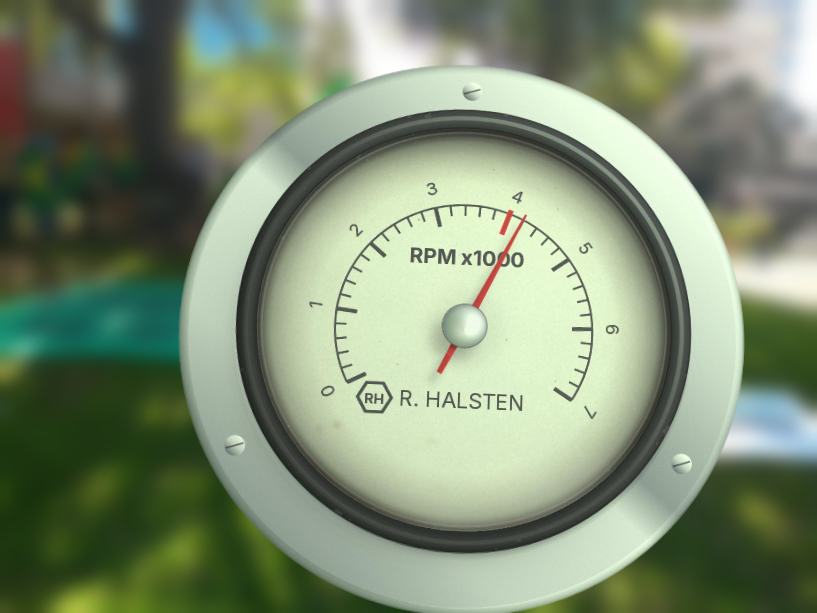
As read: 4200rpm
